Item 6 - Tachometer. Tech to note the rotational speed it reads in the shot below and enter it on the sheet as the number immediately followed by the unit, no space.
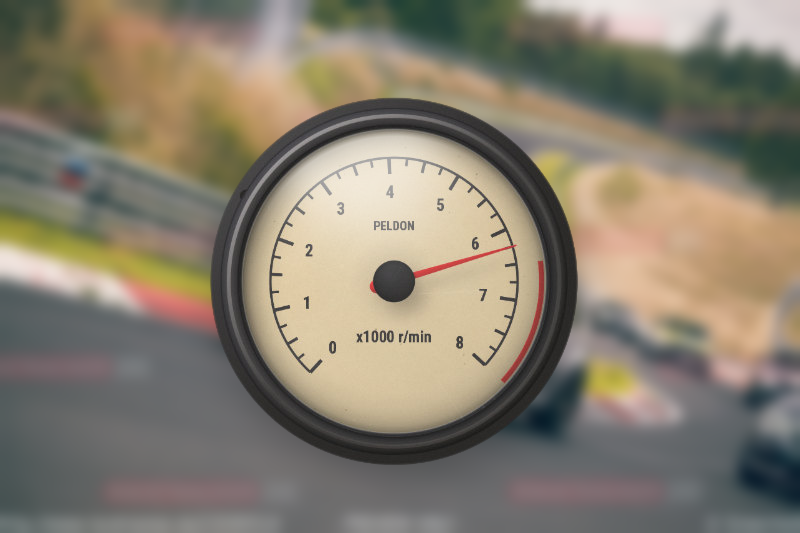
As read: 6250rpm
